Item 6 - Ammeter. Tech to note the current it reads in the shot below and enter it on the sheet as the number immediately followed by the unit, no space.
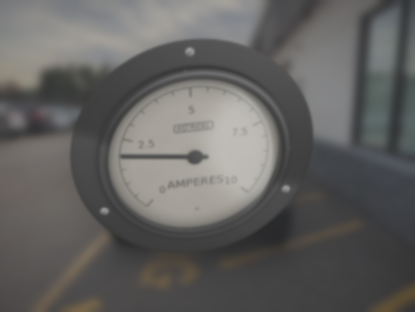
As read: 2A
